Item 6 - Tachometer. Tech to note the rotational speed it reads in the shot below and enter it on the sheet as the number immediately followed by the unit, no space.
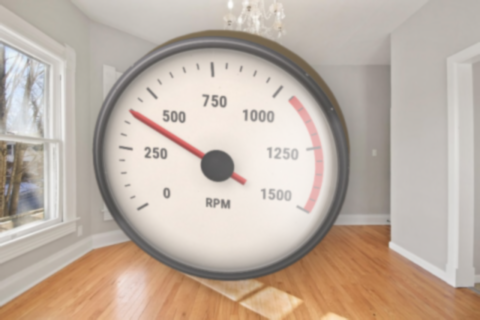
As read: 400rpm
